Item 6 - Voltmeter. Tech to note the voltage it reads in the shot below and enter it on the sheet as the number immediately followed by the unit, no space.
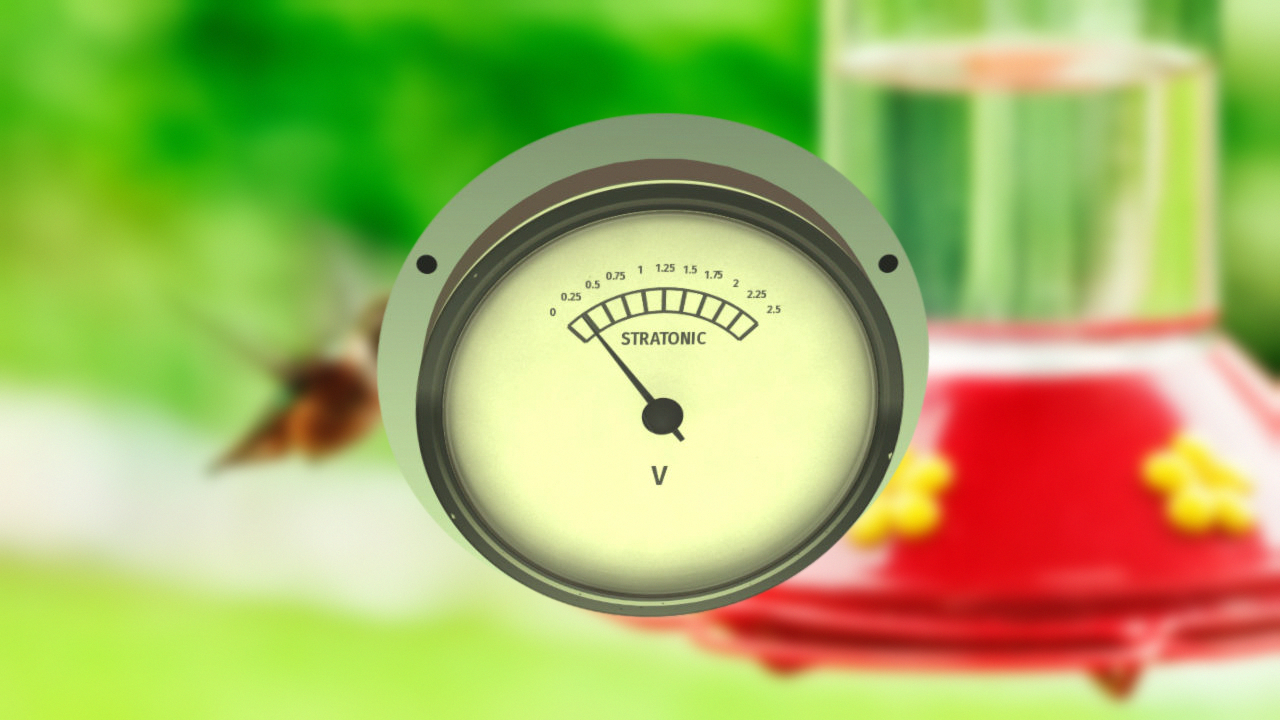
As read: 0.25V
